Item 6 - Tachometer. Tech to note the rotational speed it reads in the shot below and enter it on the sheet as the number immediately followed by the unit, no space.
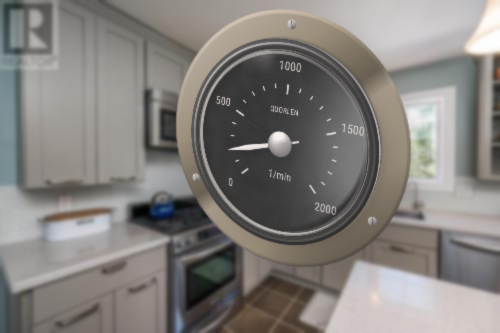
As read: 200rpm
